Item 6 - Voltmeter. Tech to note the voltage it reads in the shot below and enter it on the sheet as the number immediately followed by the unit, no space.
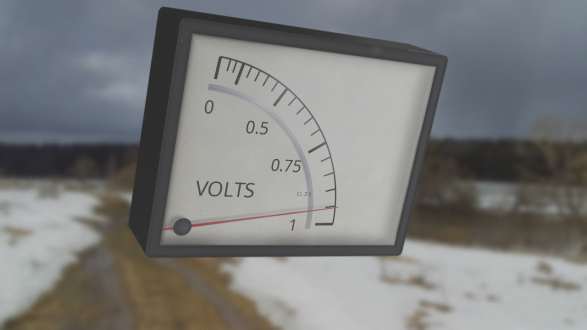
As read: 0.95V
